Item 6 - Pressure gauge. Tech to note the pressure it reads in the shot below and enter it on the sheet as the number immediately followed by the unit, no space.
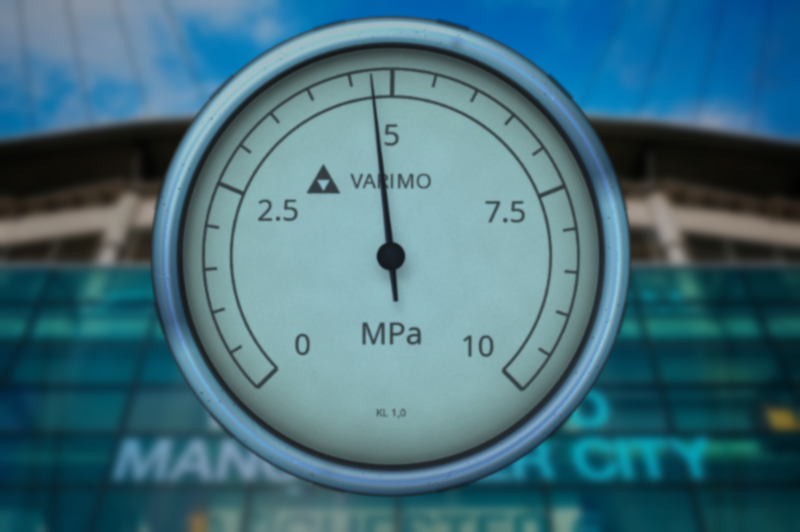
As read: 4.75MPa
